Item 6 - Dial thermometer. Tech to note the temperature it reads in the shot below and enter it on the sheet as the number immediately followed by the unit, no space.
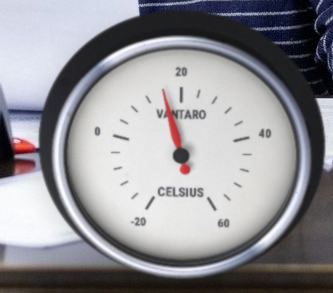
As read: 16°C
